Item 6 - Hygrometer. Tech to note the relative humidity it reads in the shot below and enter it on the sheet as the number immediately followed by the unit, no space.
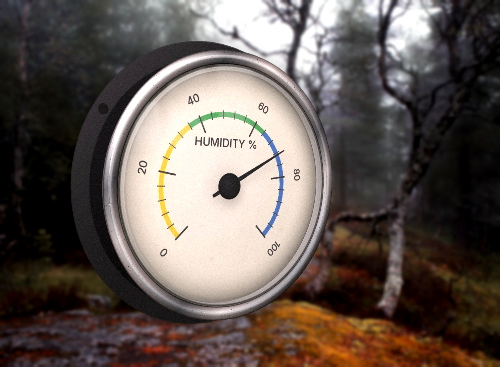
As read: 72%
